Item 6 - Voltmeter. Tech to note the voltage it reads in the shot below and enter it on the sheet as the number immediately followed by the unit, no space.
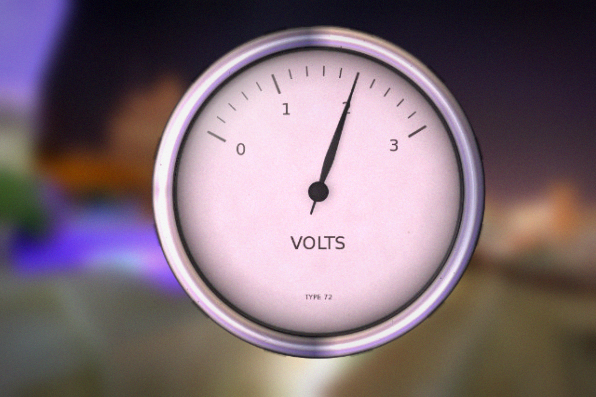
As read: 2V
